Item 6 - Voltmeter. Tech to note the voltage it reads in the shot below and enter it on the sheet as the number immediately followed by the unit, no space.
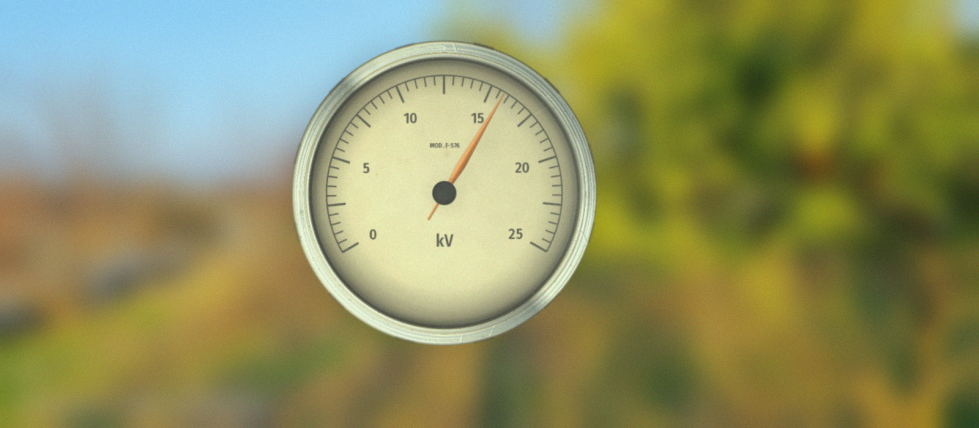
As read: 15.75kV
